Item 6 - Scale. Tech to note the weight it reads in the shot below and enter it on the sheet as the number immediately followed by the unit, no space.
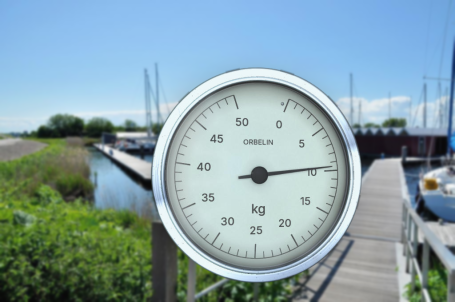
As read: 9.5kg
